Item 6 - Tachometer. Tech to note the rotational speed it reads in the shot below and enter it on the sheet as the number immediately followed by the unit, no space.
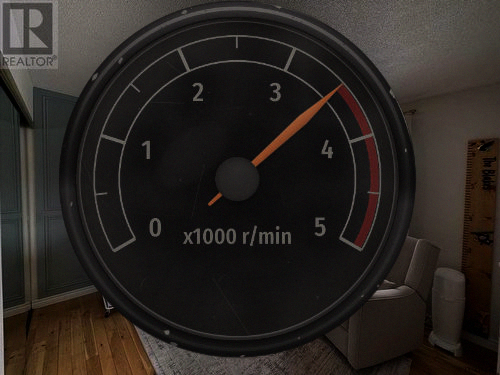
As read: 3500rpm
